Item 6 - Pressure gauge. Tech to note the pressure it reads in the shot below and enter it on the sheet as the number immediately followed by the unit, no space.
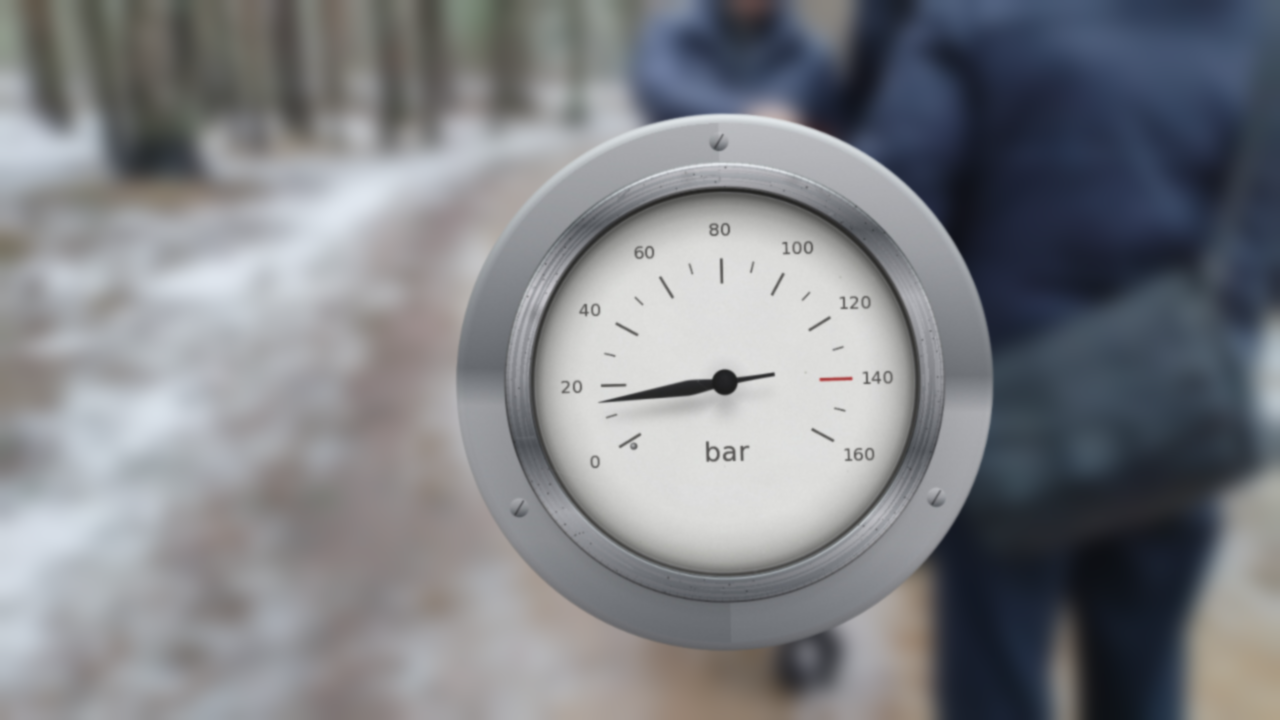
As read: 15bar
